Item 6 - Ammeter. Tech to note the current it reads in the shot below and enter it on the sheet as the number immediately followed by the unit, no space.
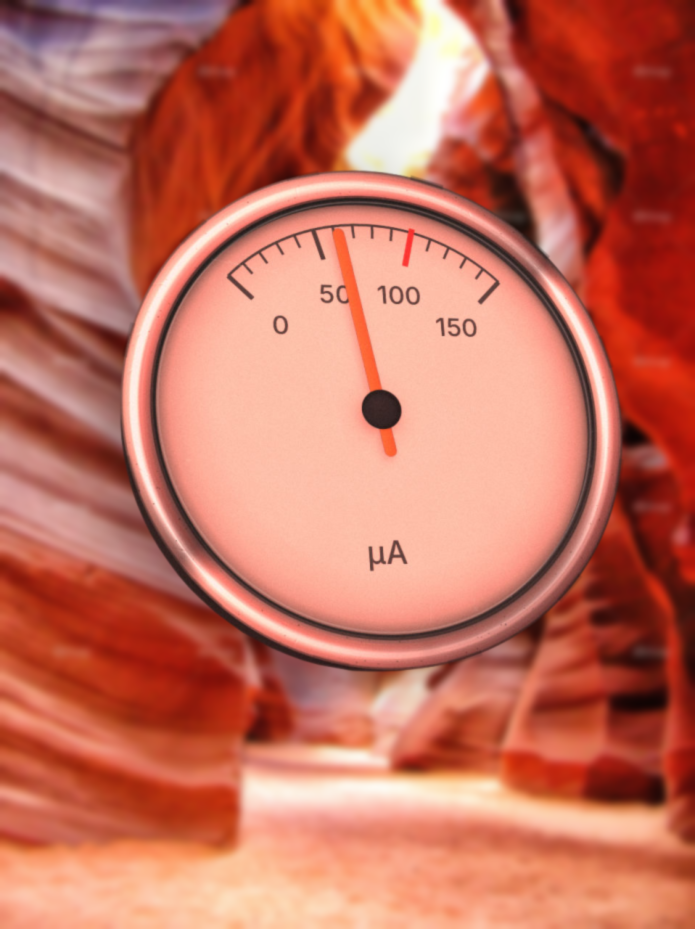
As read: 60µA
